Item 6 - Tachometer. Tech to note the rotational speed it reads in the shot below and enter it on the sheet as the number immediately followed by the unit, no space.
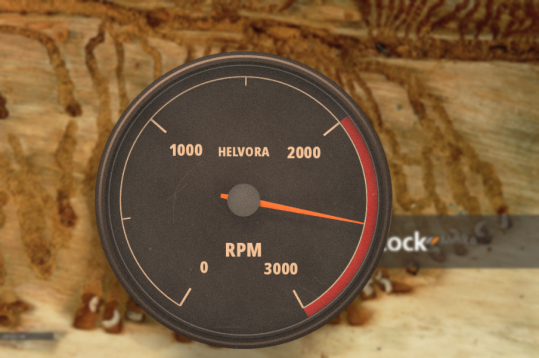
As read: 2500rpm
